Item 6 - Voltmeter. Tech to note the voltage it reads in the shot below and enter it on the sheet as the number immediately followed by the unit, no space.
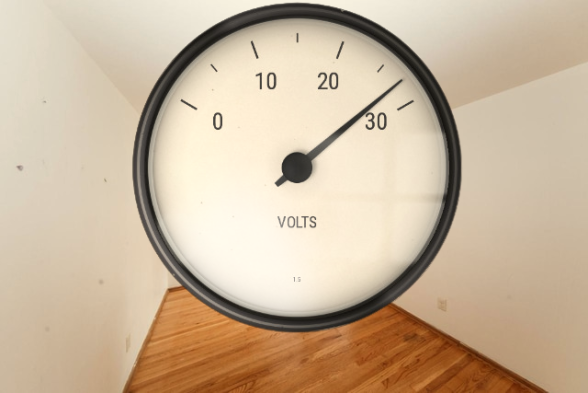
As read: 27.5V
